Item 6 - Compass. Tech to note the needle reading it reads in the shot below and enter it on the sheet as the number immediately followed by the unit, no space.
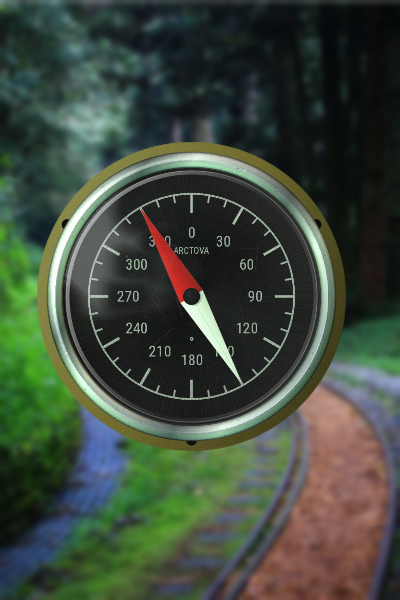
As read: 330°
